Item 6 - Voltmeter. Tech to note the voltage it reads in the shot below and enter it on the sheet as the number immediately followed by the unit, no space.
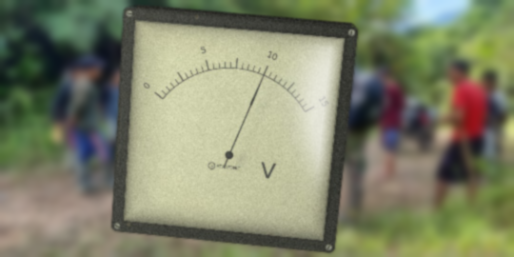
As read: 10V
